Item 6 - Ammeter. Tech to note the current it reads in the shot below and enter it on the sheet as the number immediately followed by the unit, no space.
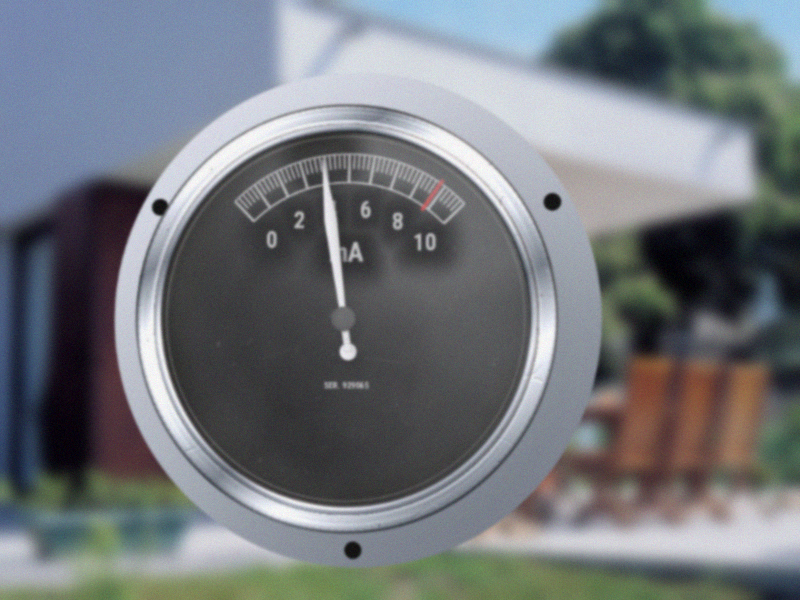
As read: 4mA
